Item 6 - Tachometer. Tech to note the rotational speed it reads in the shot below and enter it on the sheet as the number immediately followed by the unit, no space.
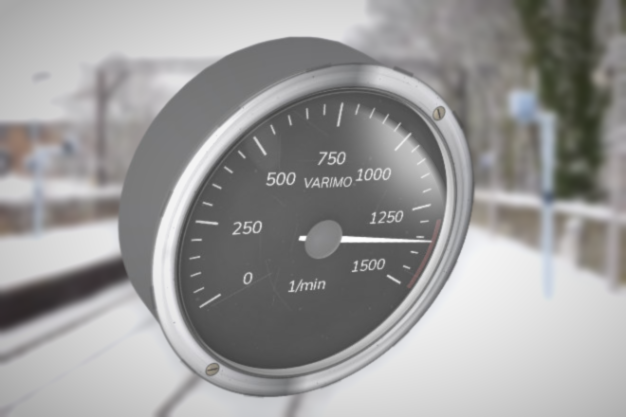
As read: 1350rpm
